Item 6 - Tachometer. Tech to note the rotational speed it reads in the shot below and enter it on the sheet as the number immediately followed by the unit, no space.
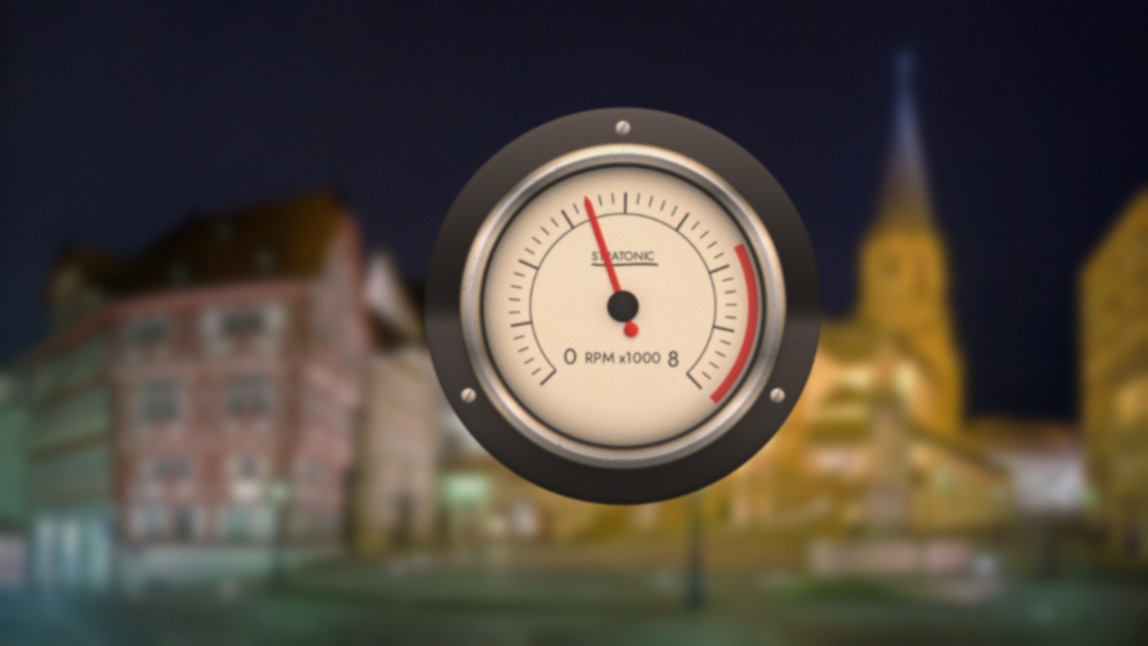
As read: 3400rpm
